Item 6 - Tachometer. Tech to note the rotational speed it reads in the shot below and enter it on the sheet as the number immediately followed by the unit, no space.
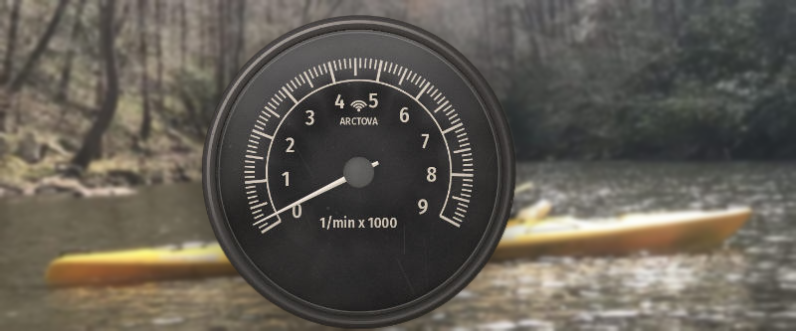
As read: 200rpm
